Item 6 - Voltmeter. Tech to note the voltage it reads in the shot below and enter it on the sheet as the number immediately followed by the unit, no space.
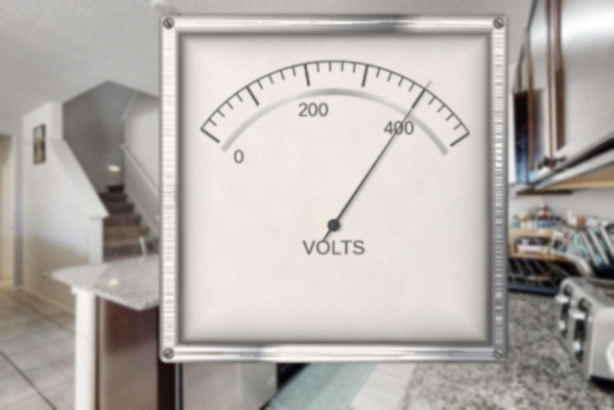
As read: 400V
